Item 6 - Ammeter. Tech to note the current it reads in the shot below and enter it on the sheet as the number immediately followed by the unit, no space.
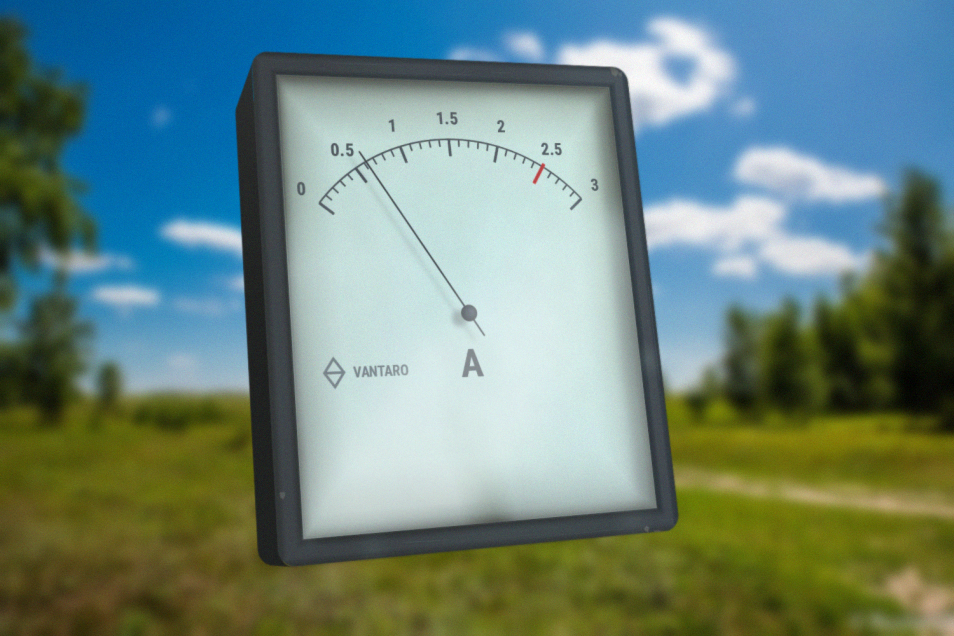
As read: 0.6A
